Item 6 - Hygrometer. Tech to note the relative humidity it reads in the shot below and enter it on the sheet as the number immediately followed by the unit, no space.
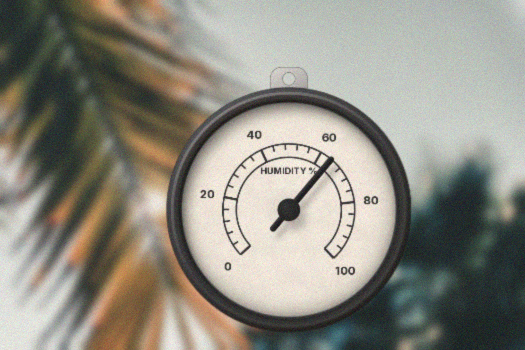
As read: 64%
